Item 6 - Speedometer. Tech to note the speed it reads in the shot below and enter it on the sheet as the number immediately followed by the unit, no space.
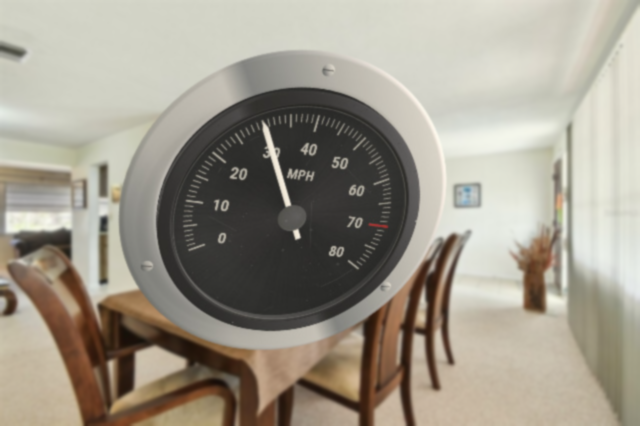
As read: 30mph
